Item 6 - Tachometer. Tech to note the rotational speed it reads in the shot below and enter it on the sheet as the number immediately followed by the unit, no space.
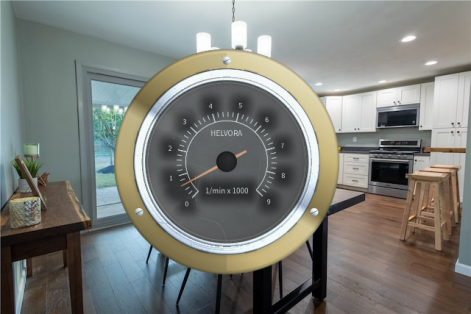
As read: 600rpm
